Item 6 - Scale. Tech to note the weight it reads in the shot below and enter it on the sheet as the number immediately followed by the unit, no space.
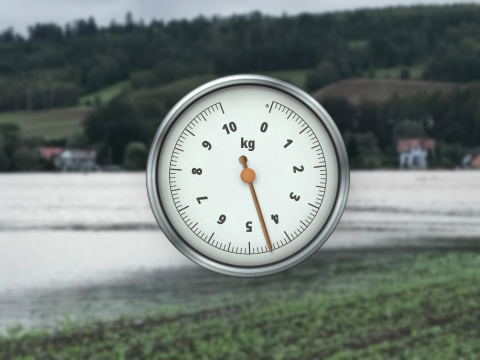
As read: 4.5kg
